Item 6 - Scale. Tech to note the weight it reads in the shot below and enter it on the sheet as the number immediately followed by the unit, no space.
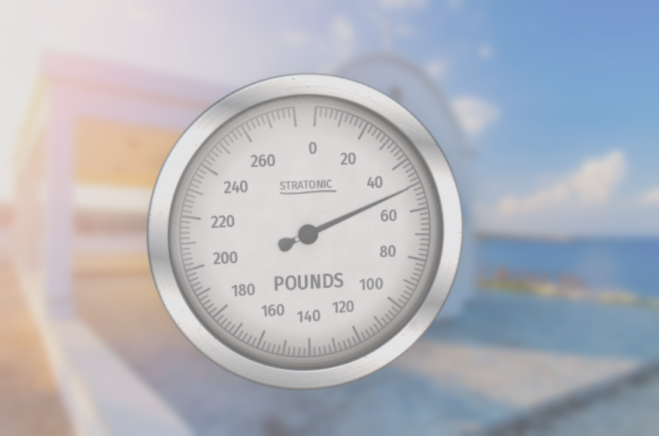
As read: 50lb
